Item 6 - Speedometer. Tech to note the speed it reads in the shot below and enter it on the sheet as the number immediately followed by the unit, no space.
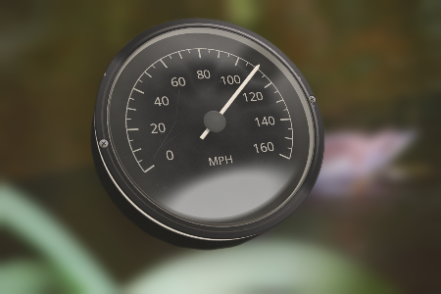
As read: 110mph
